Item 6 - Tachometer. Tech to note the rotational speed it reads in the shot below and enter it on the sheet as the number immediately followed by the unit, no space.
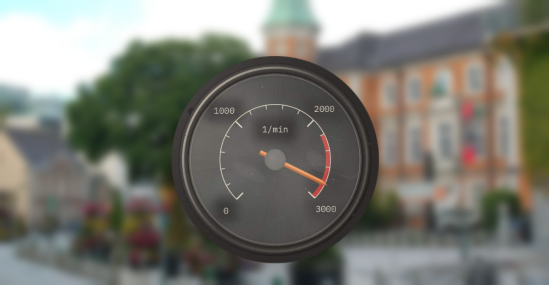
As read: 2800rpm
